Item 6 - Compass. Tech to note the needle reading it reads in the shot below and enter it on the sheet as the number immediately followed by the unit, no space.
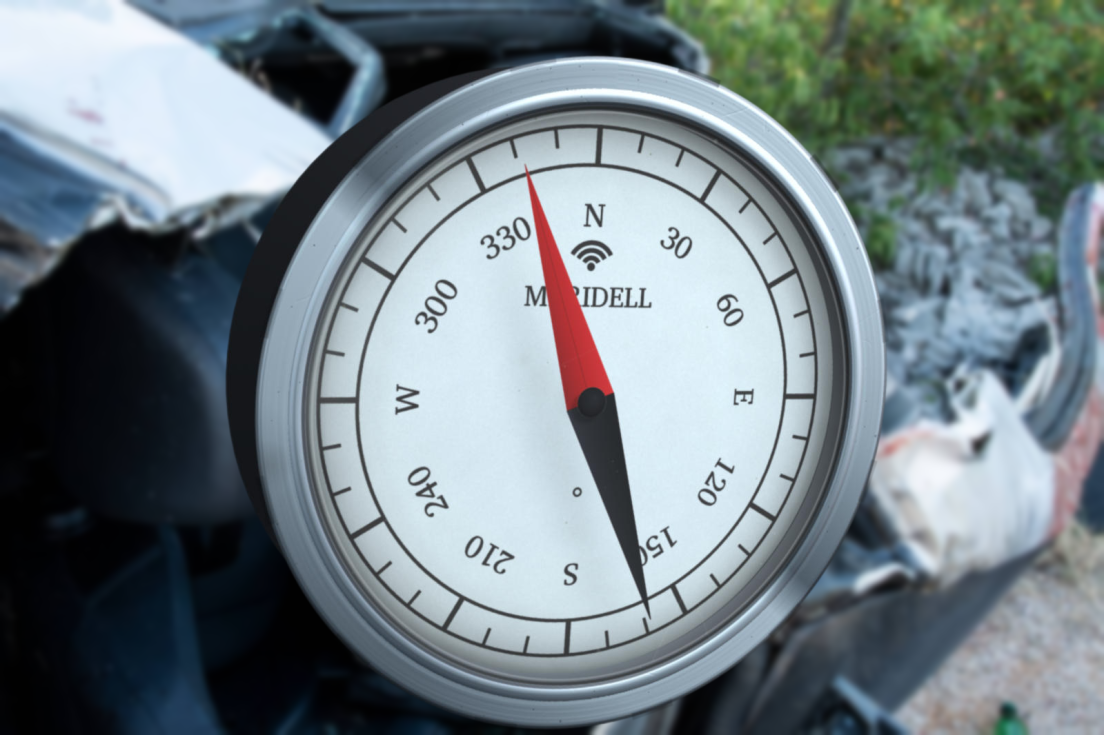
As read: 340°
